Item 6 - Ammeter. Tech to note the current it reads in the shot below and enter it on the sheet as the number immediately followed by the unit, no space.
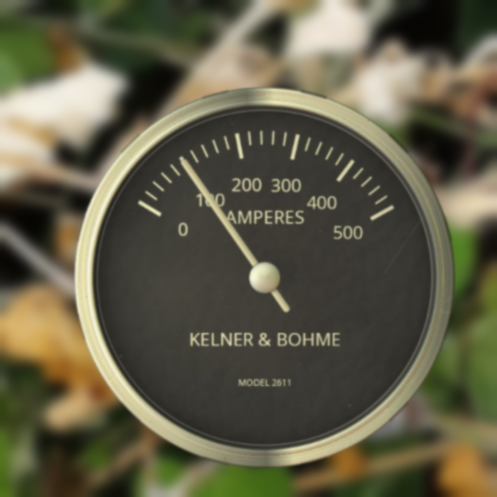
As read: 100A
